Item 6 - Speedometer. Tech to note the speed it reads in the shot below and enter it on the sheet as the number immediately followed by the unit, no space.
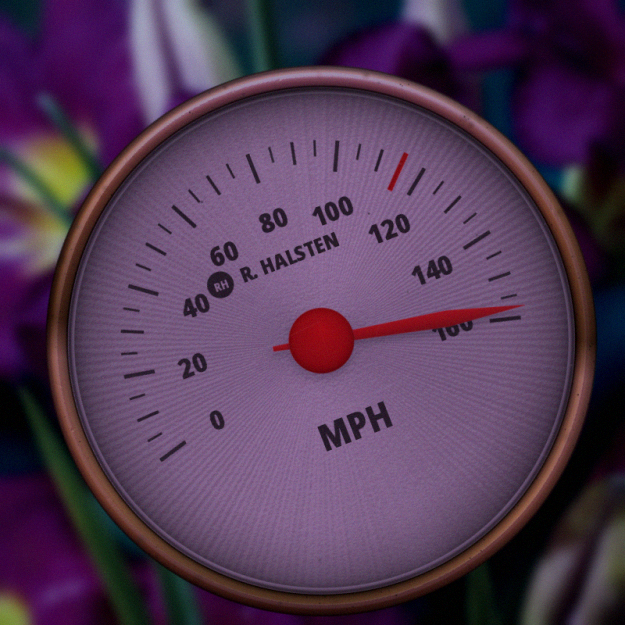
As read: 157.5mph
